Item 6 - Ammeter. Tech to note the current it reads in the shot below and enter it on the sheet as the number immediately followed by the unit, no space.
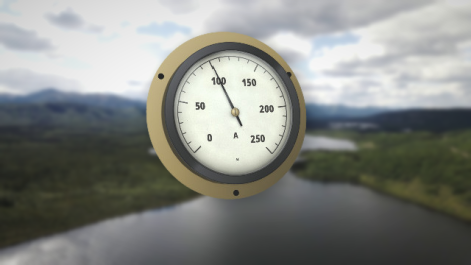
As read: 100A
